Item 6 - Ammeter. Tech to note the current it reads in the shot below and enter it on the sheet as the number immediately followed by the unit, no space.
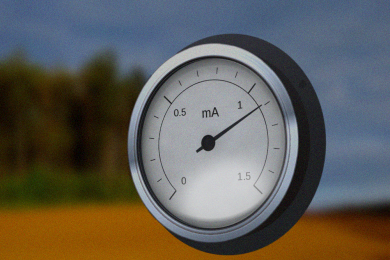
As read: 1.1mA
